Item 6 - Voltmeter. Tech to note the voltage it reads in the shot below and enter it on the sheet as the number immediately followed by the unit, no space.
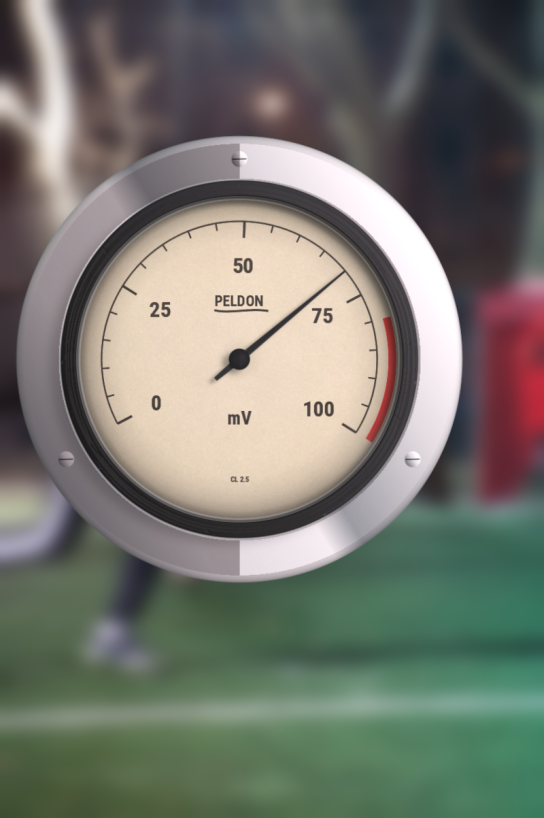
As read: 70mV
